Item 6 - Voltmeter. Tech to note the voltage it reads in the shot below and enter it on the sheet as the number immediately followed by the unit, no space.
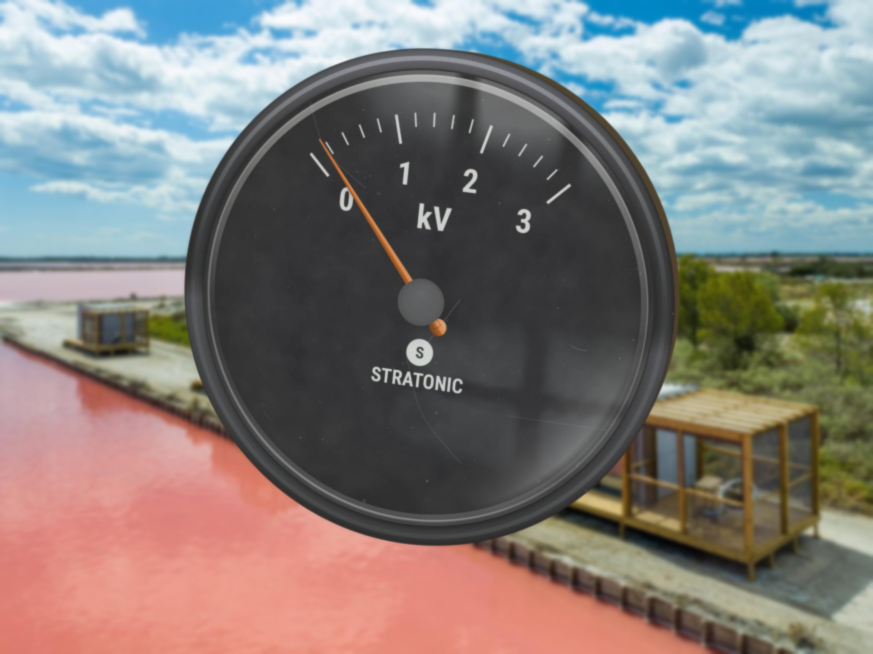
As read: 0.2kV
